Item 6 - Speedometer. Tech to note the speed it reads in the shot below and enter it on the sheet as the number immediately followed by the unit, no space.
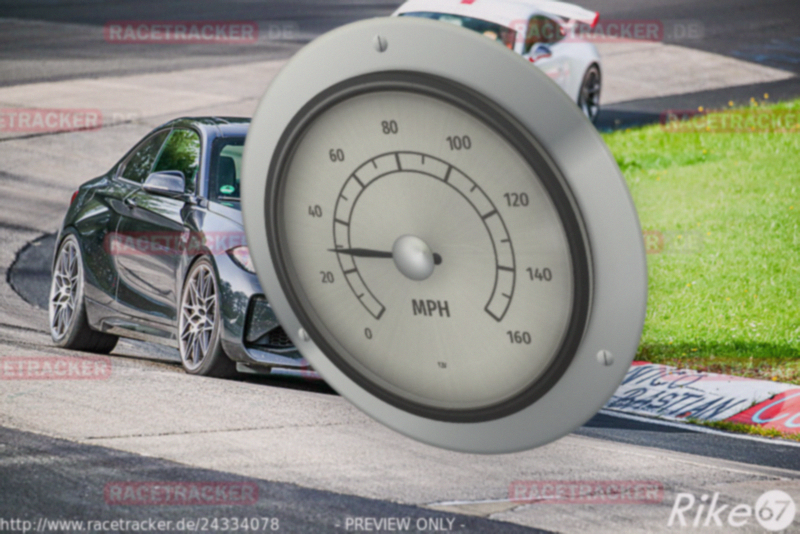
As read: 30mph
